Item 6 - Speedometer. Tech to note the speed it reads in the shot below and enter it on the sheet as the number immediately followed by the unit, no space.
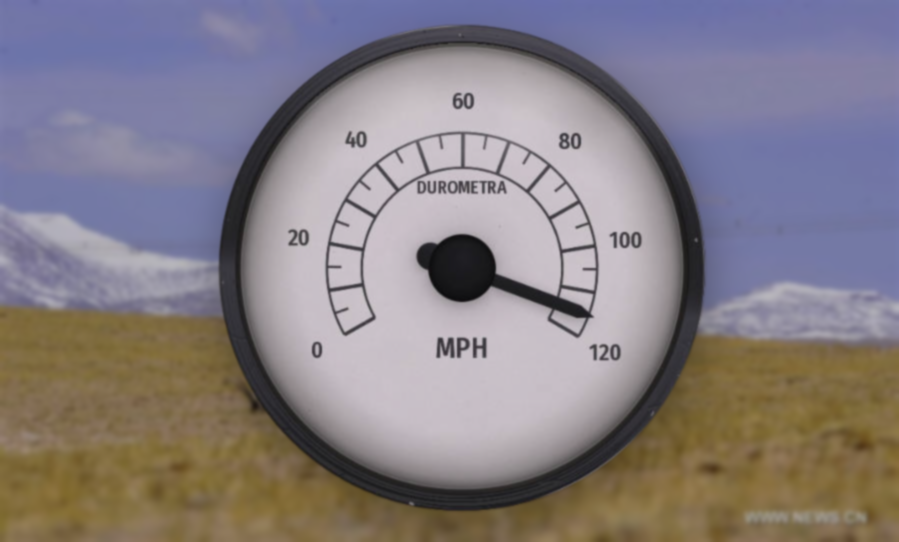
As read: 115mph
